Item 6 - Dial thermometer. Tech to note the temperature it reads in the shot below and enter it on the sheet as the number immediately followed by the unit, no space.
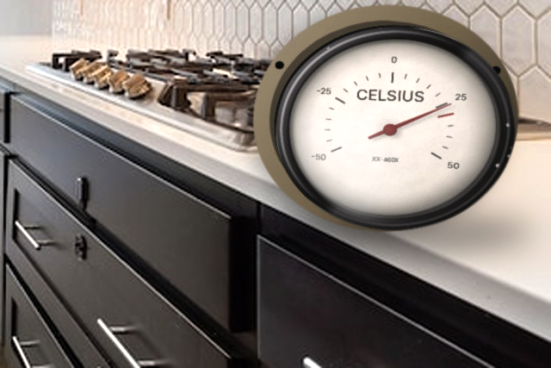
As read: 25°C
